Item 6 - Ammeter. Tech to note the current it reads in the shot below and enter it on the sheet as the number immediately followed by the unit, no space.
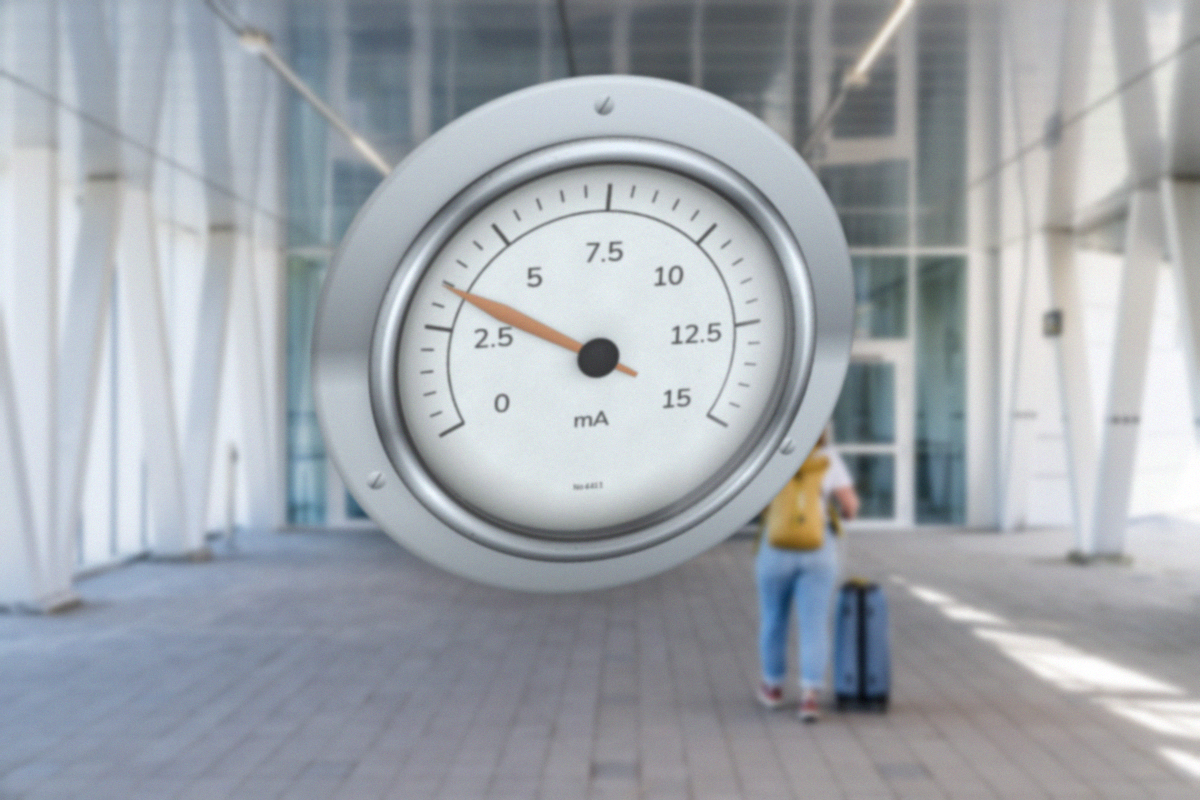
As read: 3.5mA
